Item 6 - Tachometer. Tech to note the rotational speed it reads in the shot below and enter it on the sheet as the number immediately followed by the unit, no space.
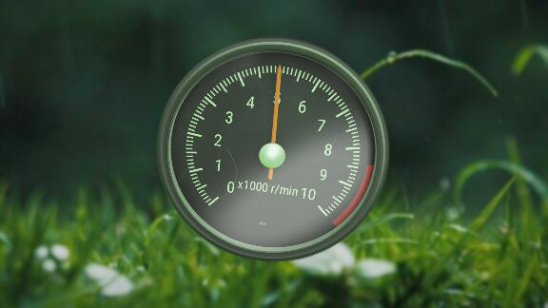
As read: 5000rpm
